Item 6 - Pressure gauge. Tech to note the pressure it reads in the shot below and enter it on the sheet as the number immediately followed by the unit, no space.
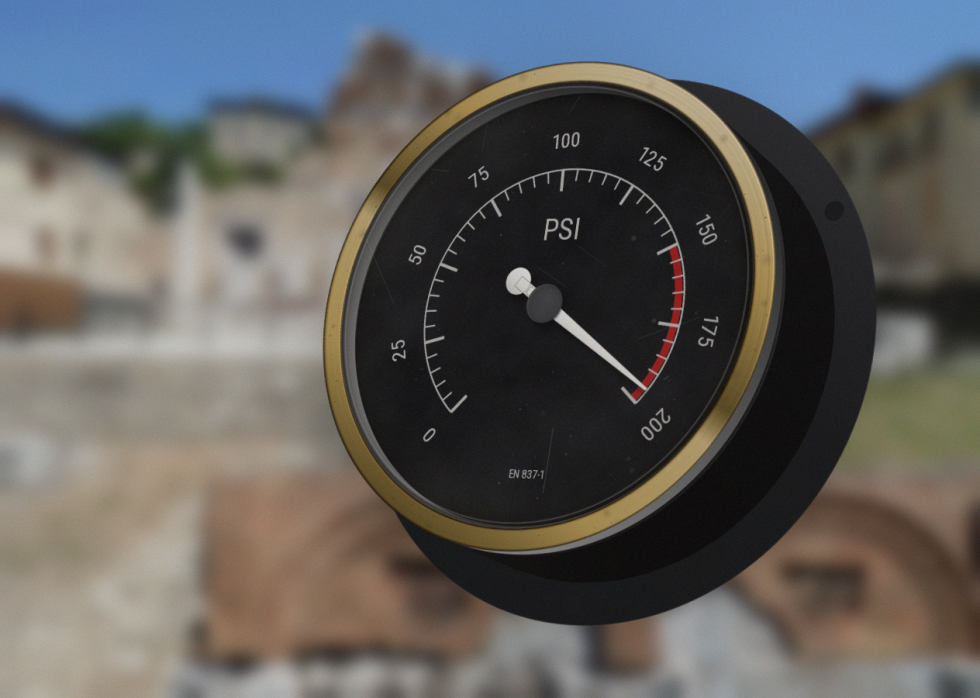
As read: 195psi
